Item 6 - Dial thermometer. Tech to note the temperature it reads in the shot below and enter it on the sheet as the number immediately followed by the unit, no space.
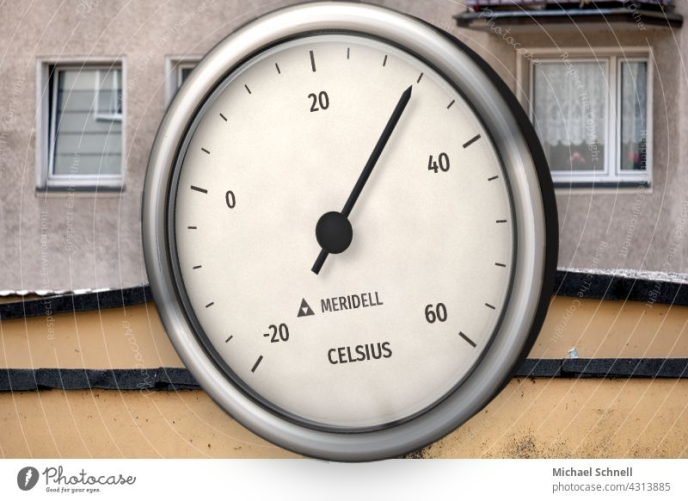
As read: 32°C
